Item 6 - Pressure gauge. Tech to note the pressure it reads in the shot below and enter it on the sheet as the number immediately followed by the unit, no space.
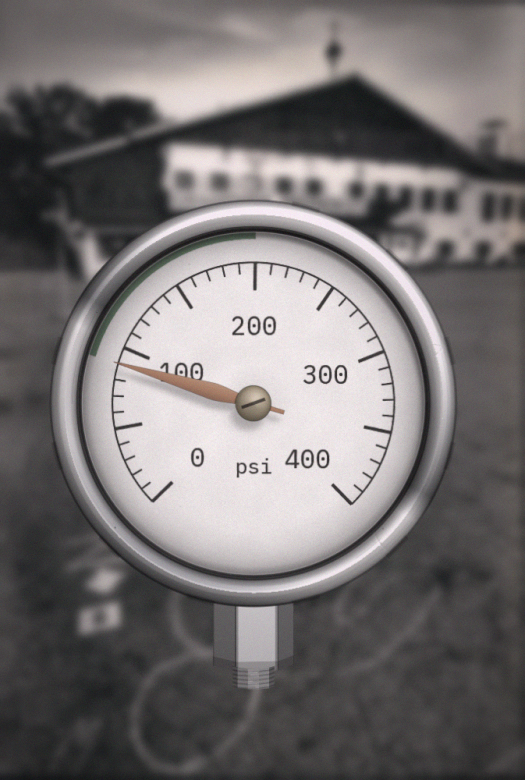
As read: 90psi
